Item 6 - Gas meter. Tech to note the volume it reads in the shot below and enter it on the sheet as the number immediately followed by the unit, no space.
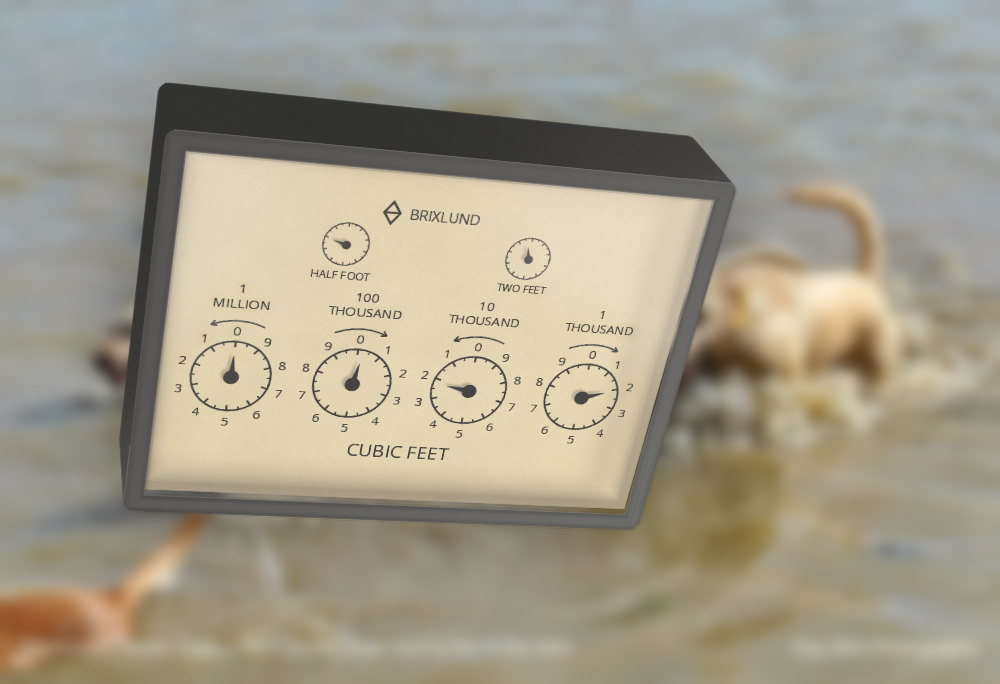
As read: 2200ft³
